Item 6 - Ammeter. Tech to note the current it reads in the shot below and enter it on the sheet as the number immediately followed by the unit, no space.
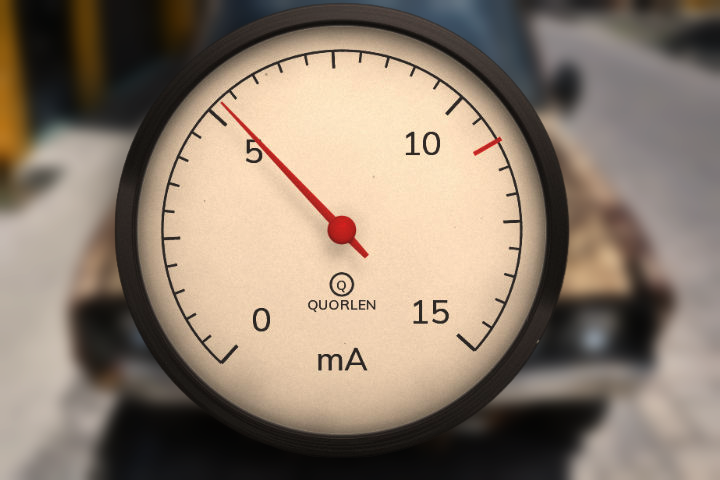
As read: 5.25mA
